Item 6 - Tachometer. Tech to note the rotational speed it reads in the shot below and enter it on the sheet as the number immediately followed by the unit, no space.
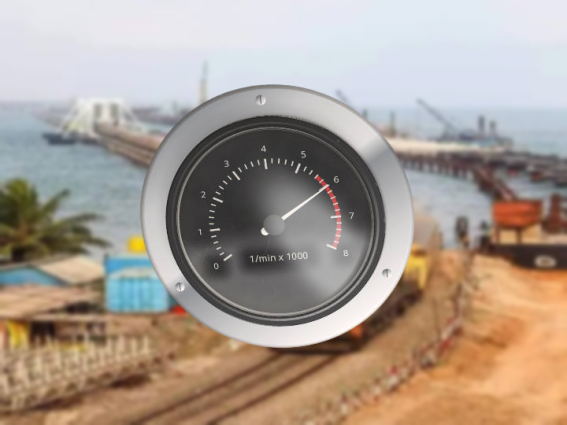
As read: 6000rpm
